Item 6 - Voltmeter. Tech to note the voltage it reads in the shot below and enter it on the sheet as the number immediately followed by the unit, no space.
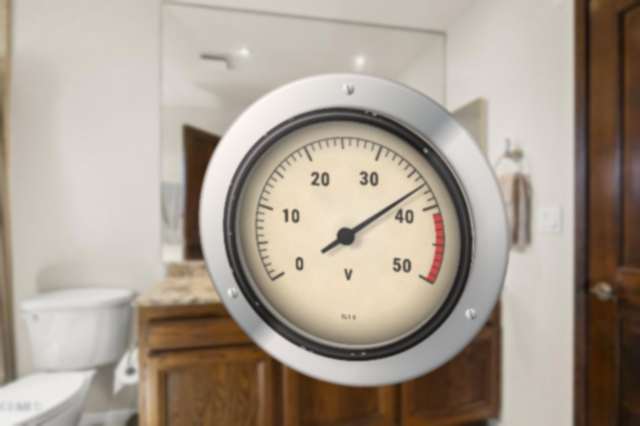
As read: 37V
